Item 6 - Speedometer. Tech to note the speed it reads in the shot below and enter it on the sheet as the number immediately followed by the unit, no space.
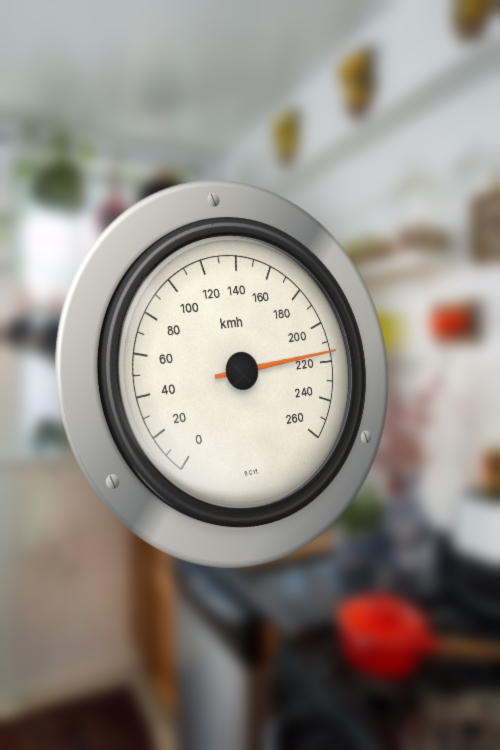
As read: 215km/h
